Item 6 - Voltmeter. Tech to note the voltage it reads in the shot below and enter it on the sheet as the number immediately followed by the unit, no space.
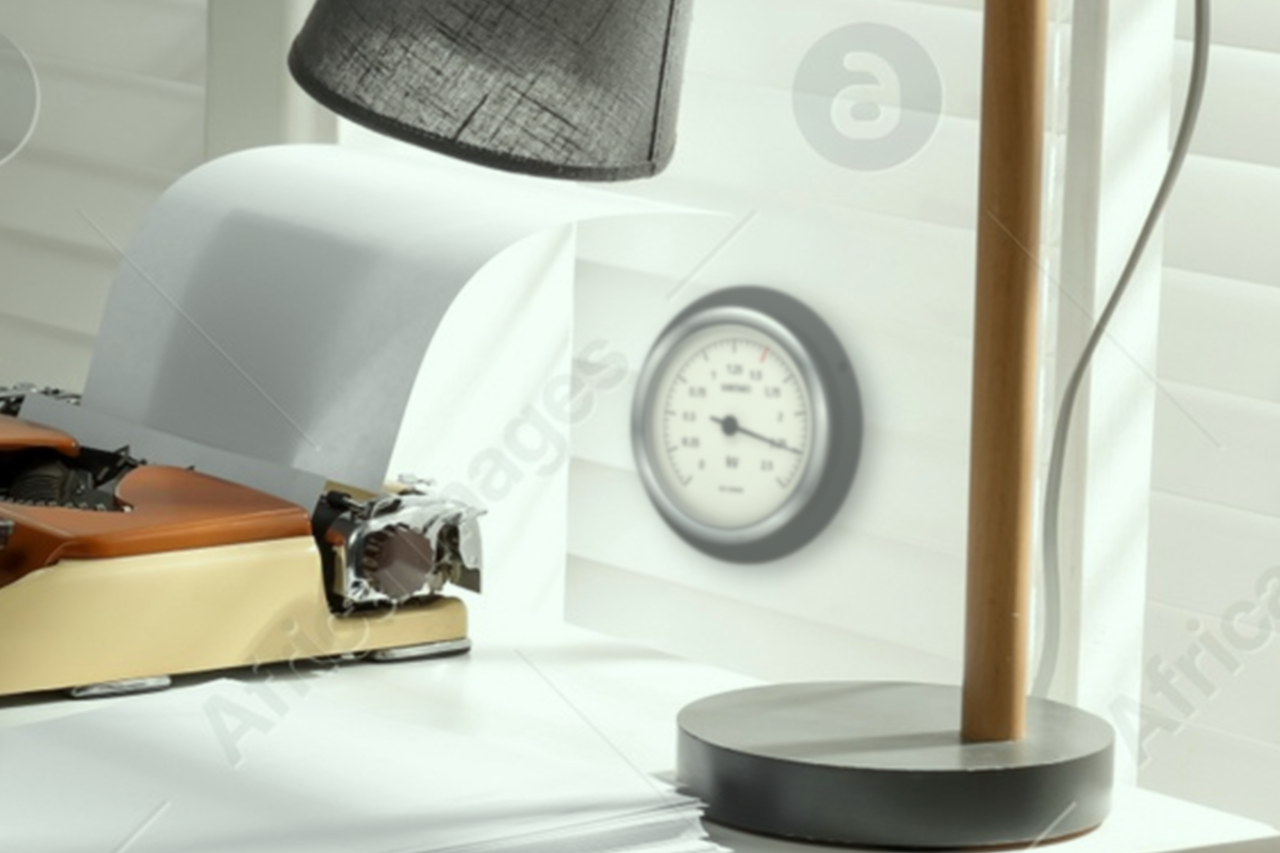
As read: 2.25kV
